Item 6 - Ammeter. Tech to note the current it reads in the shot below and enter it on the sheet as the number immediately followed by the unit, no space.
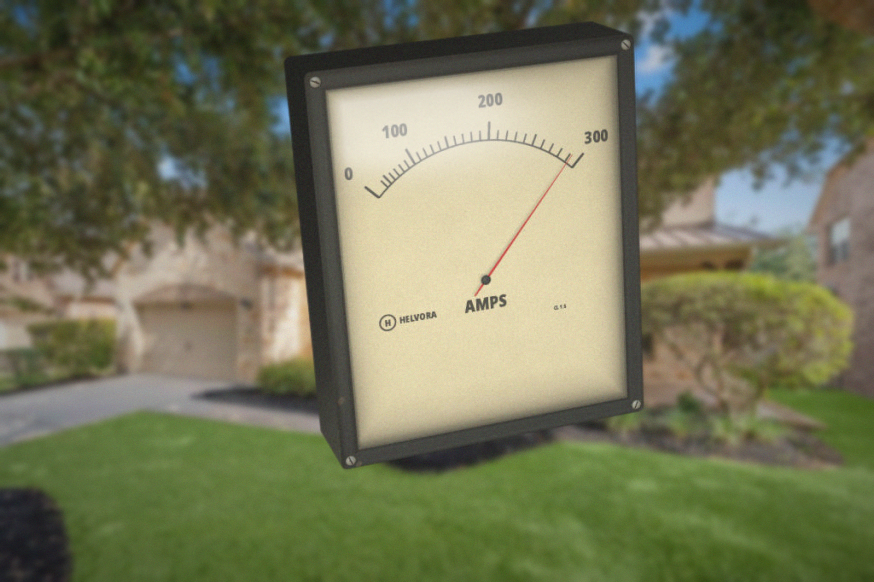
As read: 290A
